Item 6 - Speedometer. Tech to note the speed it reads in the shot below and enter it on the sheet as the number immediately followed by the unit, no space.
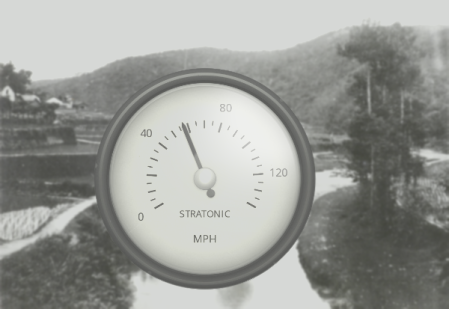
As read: 57.5mph
